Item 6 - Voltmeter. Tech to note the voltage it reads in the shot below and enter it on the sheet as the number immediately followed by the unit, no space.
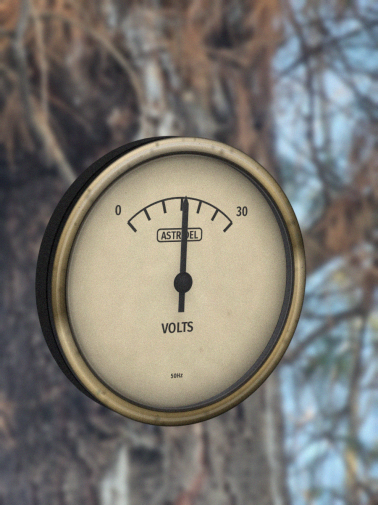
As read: 15V
